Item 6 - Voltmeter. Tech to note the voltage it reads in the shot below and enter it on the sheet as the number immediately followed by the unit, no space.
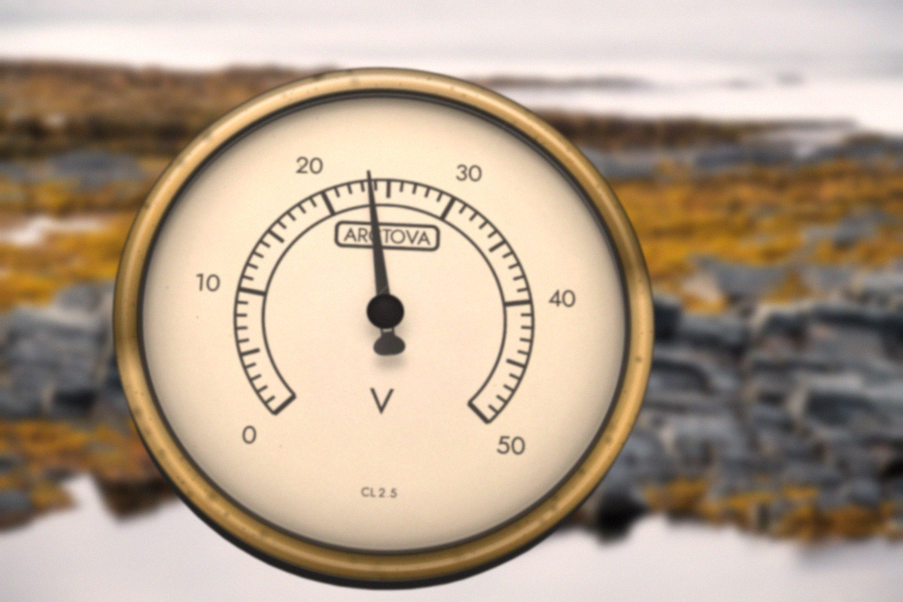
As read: 23.5V
